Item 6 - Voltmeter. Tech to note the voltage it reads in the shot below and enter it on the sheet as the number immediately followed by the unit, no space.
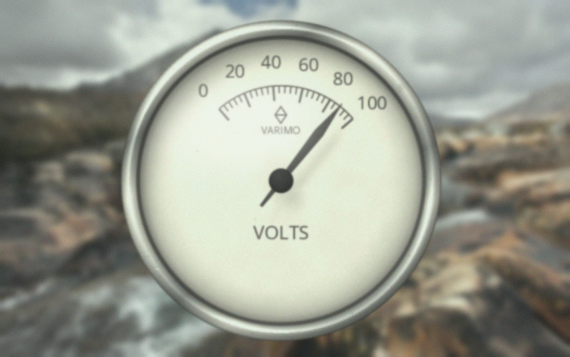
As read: 88V
